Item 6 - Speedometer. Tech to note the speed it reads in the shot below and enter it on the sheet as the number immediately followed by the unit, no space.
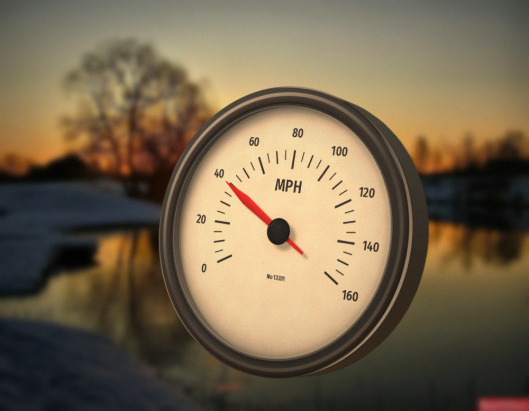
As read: 40mph
